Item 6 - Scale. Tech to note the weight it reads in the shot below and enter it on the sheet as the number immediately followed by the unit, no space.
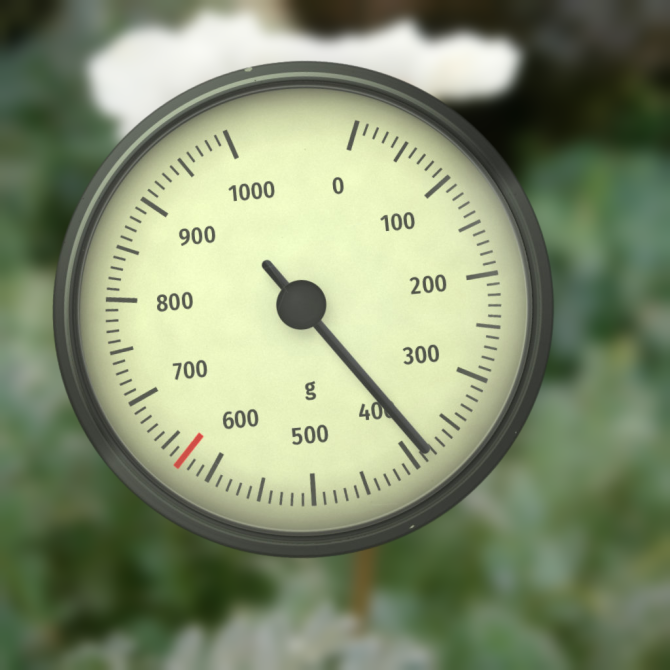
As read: 385g
